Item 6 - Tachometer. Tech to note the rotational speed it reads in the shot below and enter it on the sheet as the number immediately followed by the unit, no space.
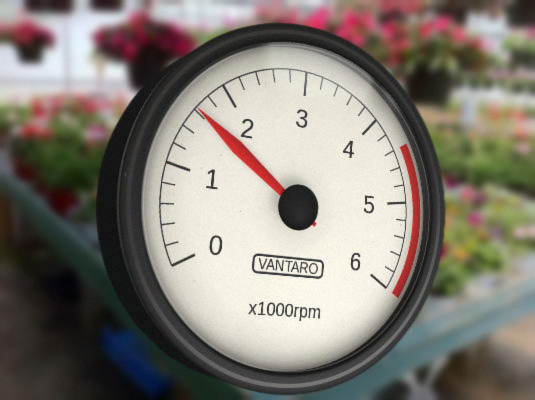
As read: 1600rpm
